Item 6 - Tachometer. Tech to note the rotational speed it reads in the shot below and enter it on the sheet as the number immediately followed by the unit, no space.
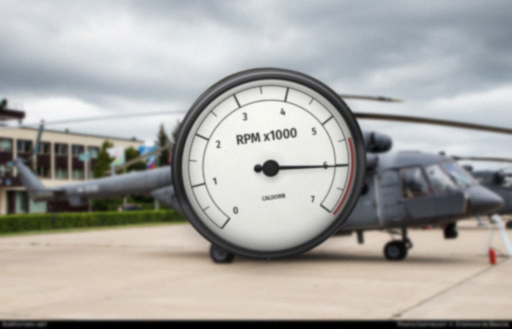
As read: 6000rpm
